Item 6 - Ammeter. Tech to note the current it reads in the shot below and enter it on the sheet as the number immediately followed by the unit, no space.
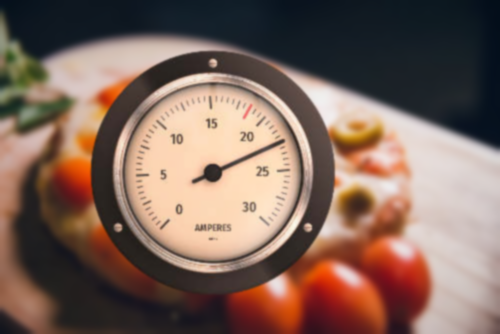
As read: 22.5A
